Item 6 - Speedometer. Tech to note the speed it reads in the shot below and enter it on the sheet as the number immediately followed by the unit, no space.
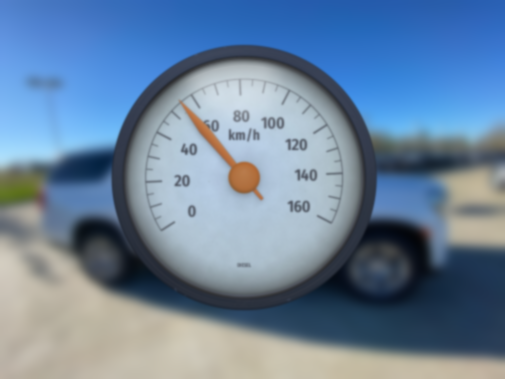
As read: 55km/h
